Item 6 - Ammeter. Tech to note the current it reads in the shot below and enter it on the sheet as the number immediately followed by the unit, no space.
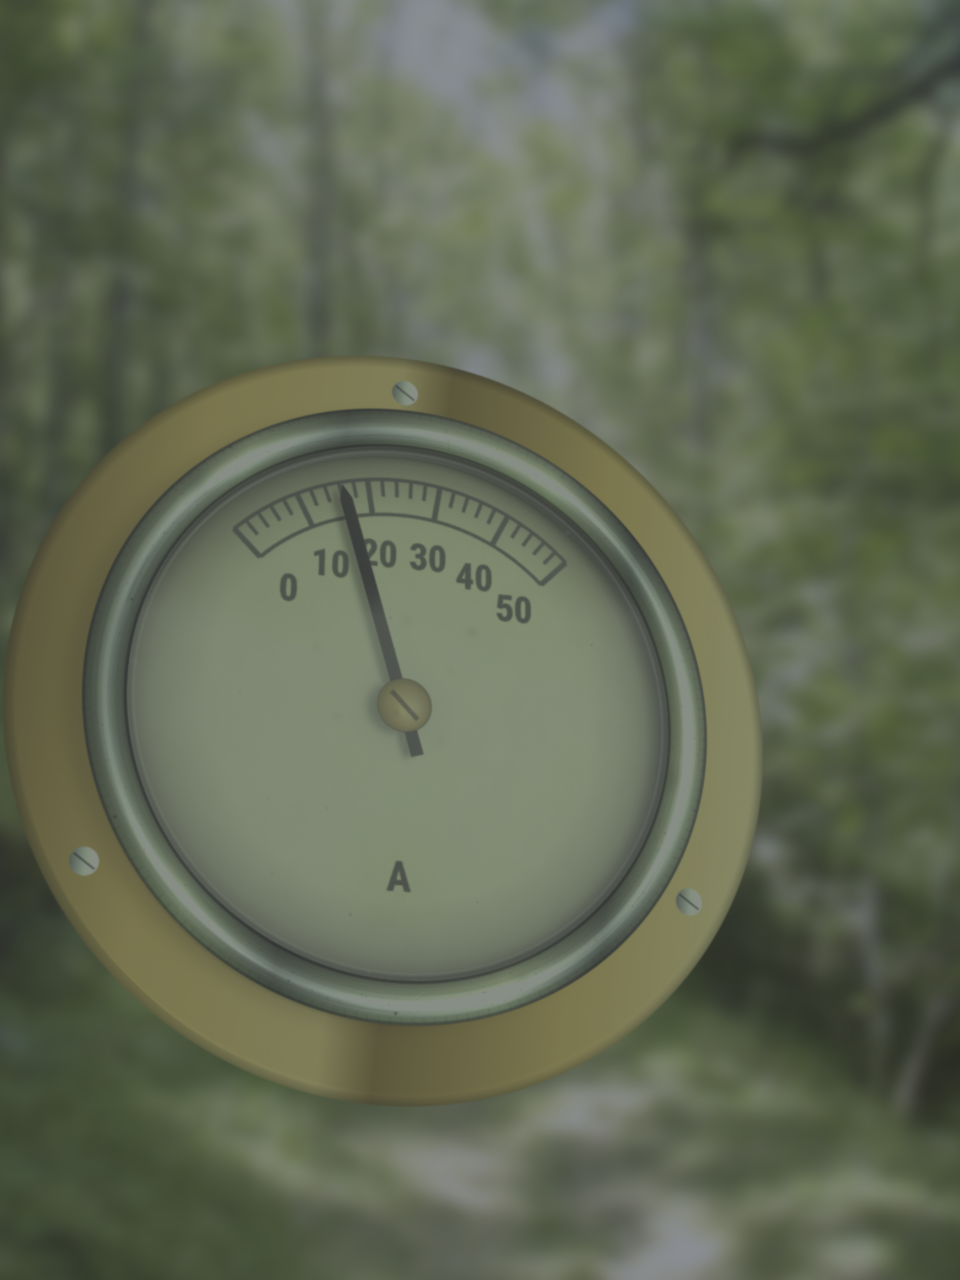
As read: 16A
